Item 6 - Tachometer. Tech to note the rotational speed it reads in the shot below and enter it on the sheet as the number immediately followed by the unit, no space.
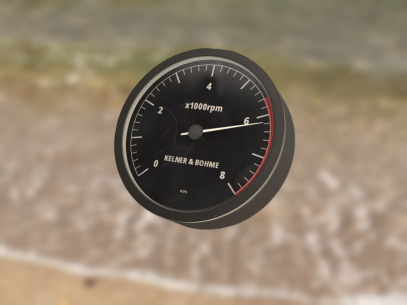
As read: 6200rpm
